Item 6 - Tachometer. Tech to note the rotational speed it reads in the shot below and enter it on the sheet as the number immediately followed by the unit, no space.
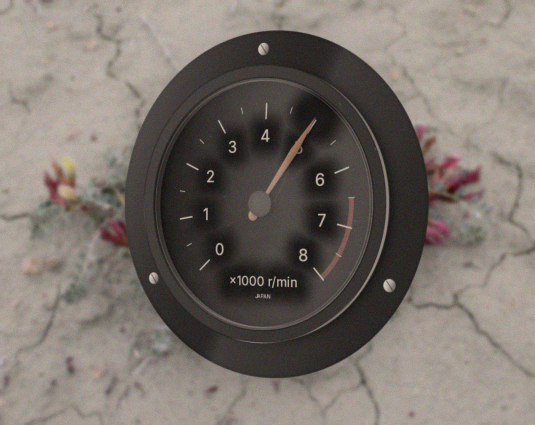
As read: 5000rpm
